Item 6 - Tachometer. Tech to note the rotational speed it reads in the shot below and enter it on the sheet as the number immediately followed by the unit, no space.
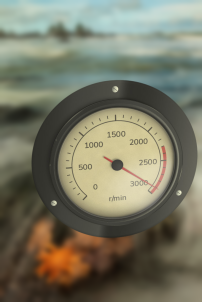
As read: 2900rpm
